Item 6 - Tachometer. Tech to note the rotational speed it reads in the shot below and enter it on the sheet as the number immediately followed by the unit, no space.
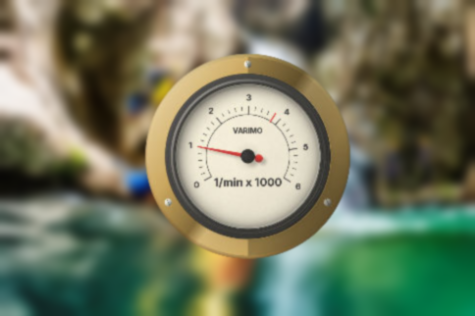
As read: 1000rpm
